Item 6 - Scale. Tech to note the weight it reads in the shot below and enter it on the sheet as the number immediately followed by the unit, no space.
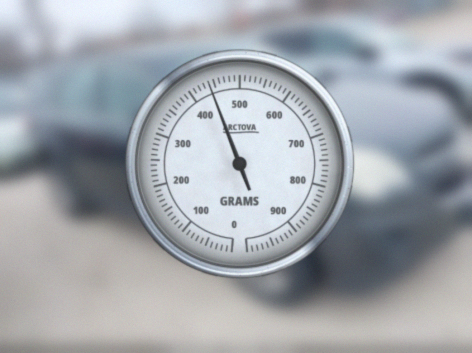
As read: 440g
